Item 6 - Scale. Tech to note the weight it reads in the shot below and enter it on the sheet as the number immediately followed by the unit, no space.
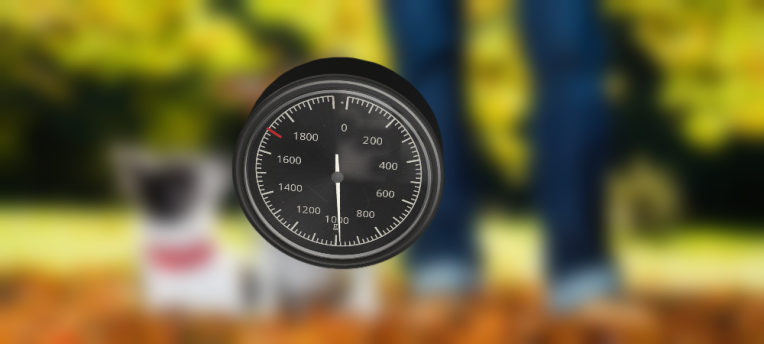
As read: 980g
